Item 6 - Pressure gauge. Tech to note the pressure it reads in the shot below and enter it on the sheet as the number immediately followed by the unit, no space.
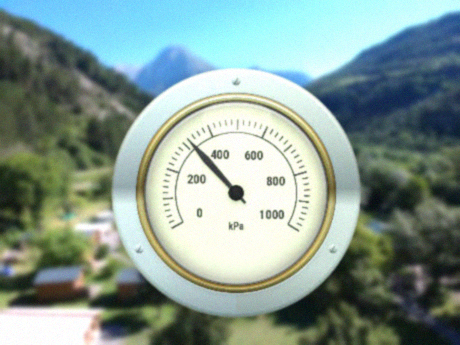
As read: 320kPa
